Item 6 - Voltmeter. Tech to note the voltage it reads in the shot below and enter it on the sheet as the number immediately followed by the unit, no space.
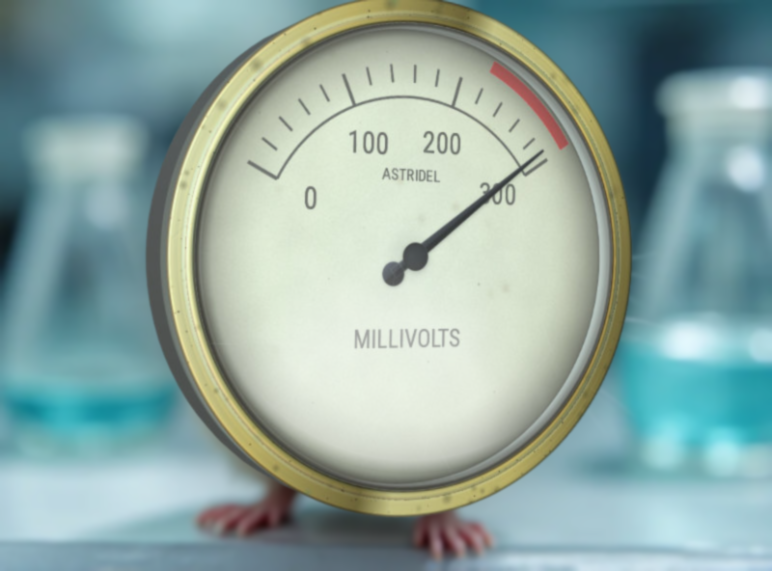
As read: 290mV
